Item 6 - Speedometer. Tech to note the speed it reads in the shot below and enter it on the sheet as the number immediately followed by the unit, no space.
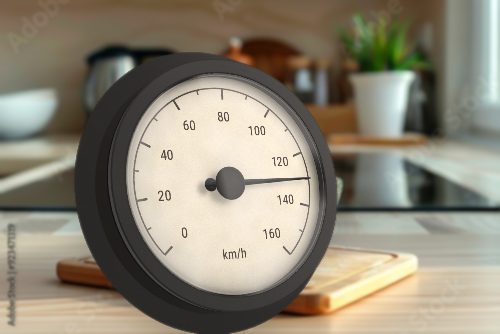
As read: 130km/h
